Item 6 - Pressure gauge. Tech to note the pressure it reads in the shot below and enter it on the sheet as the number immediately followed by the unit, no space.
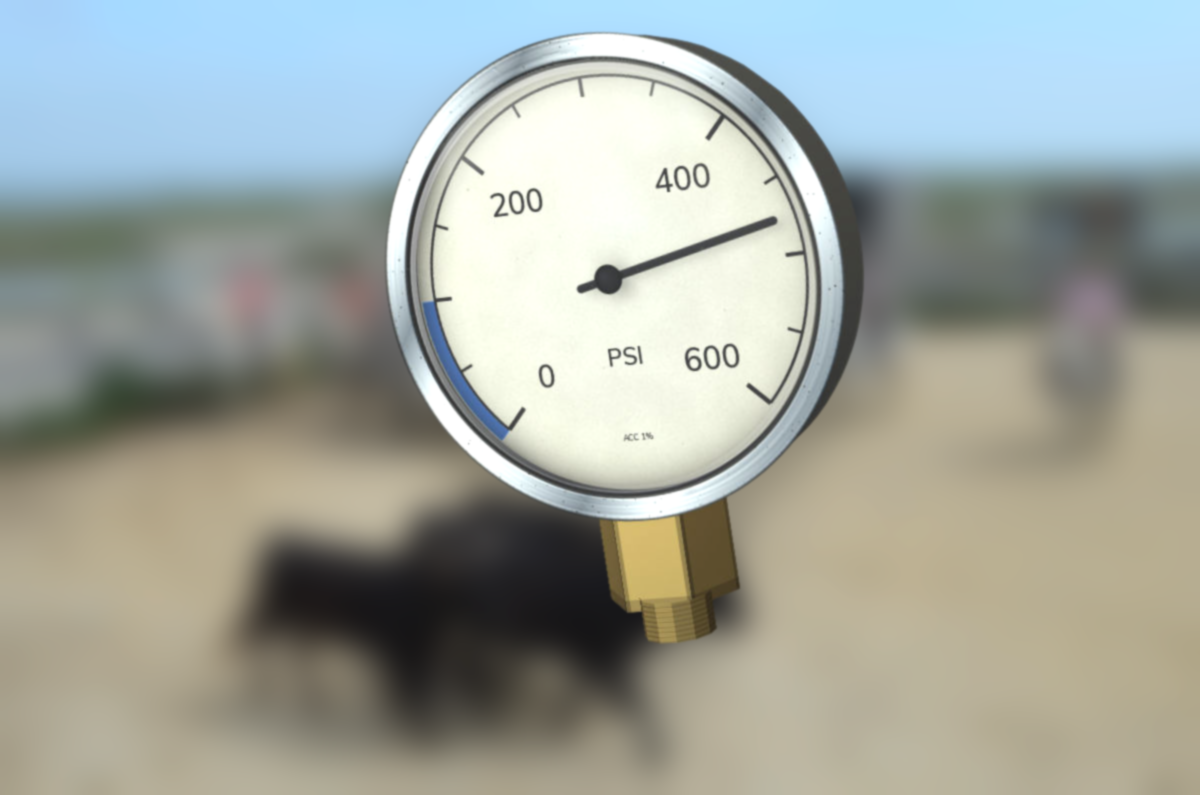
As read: 475psi
